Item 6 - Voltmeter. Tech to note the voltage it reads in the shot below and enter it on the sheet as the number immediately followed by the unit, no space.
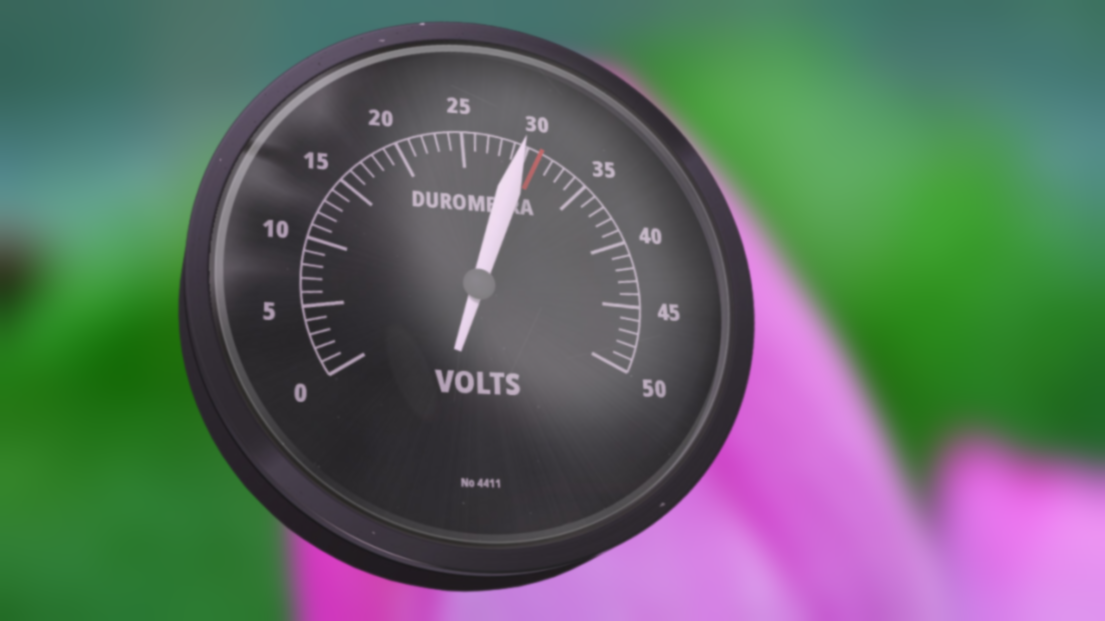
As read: 29.5V
